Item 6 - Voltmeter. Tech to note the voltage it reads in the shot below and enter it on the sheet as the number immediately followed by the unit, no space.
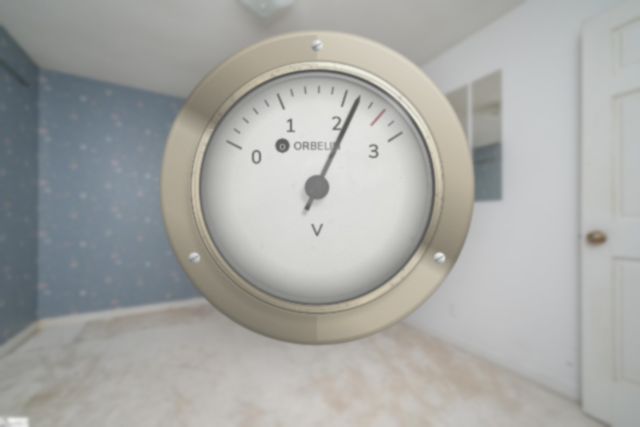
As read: 2.2V
